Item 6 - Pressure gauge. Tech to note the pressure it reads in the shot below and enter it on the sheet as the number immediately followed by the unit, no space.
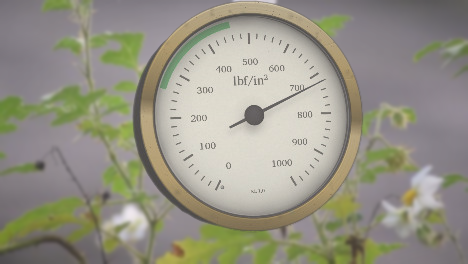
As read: 720psi
